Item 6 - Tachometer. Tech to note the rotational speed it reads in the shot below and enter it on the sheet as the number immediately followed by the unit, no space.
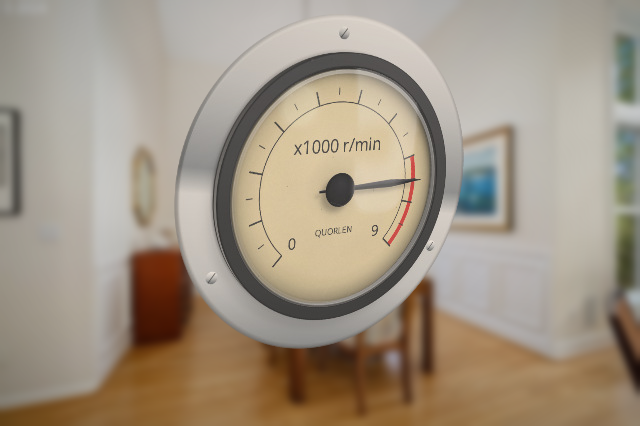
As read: 7500rpm
